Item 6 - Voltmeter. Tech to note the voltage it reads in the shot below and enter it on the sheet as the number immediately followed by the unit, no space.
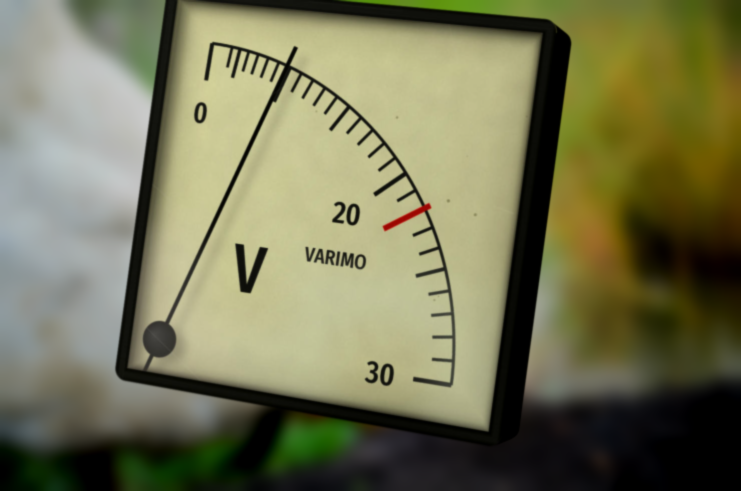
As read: 10V
